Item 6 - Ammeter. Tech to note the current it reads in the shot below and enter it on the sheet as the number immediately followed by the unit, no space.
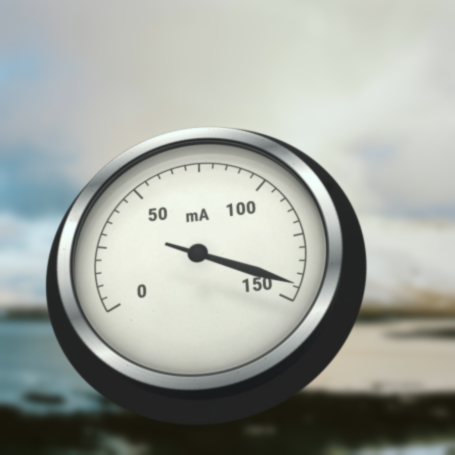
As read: 145mA
